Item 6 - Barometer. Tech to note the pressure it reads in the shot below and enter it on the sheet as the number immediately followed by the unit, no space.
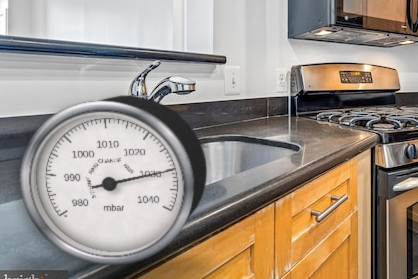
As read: 1030mbar
